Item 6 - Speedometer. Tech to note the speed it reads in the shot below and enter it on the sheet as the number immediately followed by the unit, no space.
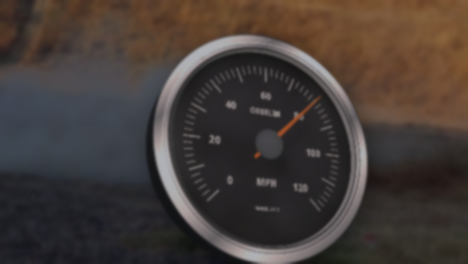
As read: 80mph
